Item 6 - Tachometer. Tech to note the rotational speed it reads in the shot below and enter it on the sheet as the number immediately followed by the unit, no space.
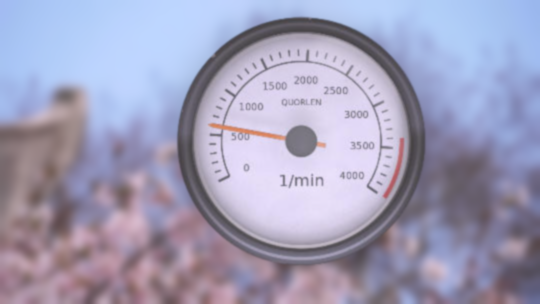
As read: 600rpm
